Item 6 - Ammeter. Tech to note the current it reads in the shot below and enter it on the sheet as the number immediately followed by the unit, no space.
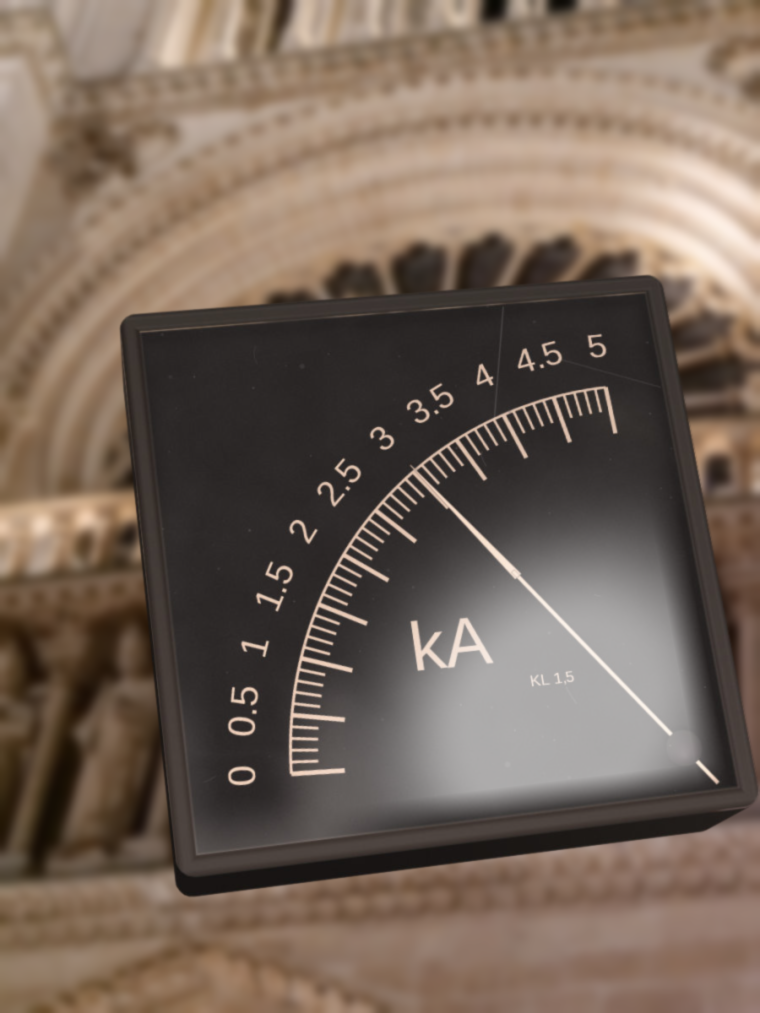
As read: 3kA
